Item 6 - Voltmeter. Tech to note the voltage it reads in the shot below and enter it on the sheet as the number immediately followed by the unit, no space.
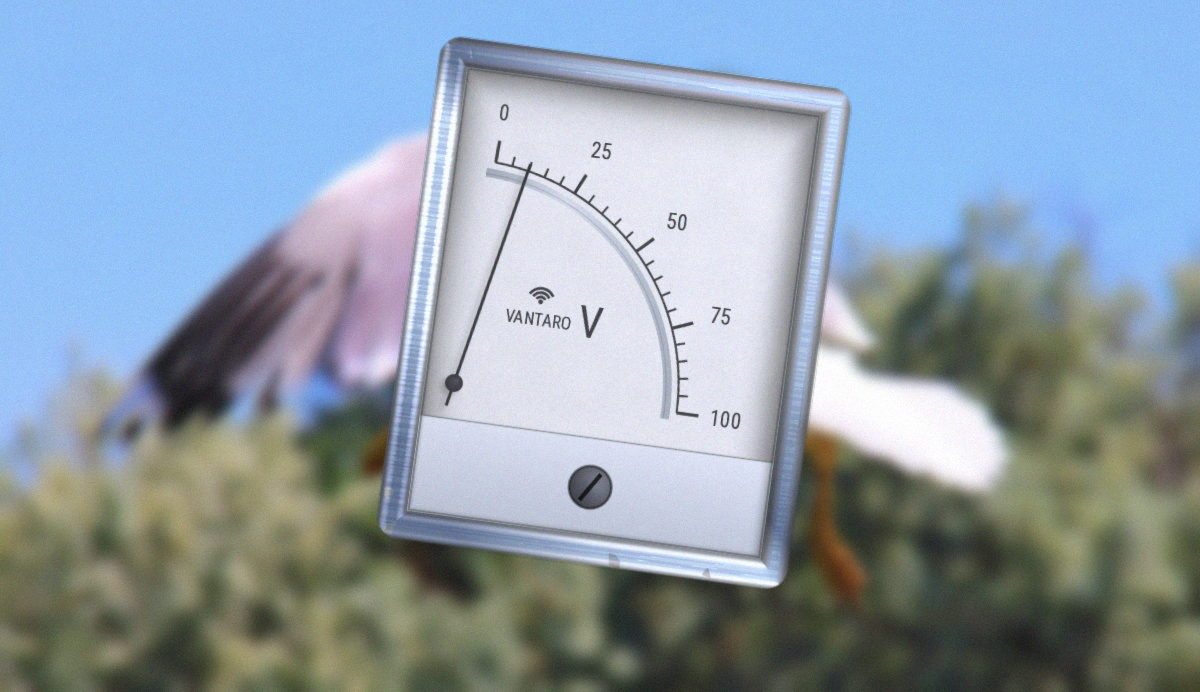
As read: 10V
